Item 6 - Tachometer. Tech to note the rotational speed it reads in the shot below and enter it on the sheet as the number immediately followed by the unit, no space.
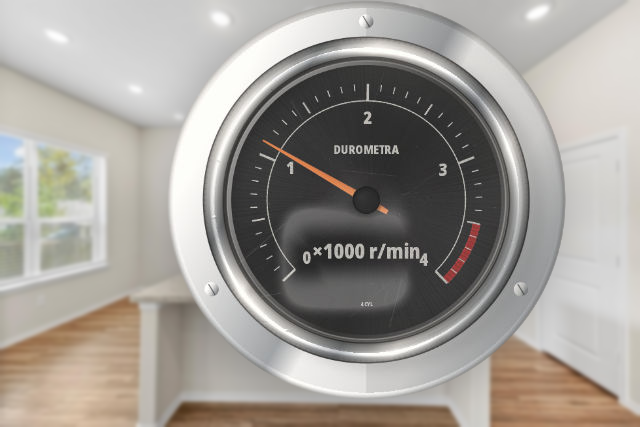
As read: 1100rpm
